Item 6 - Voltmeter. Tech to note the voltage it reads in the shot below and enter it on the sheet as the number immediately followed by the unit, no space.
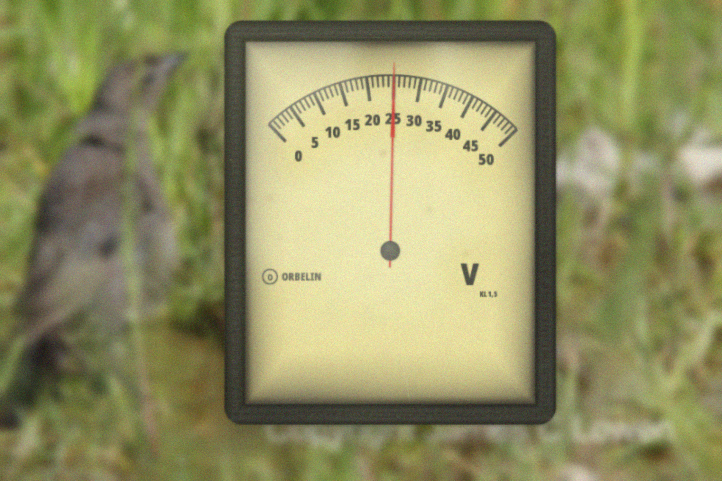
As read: 25V
